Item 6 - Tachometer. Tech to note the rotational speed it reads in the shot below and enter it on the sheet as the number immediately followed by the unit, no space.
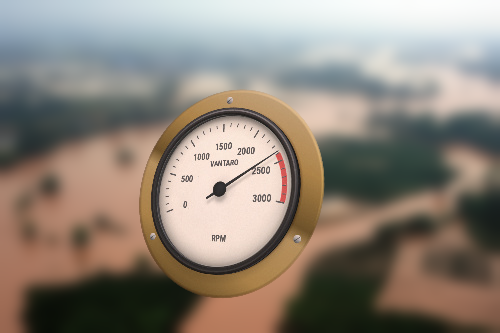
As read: 2400rpm
